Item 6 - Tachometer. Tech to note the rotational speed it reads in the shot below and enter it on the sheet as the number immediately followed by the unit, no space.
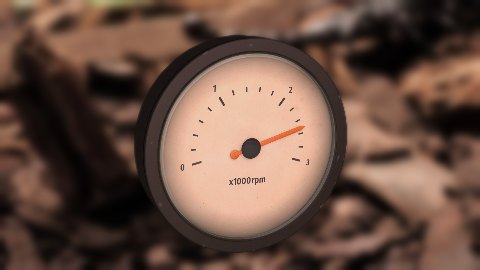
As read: 2500rpm
